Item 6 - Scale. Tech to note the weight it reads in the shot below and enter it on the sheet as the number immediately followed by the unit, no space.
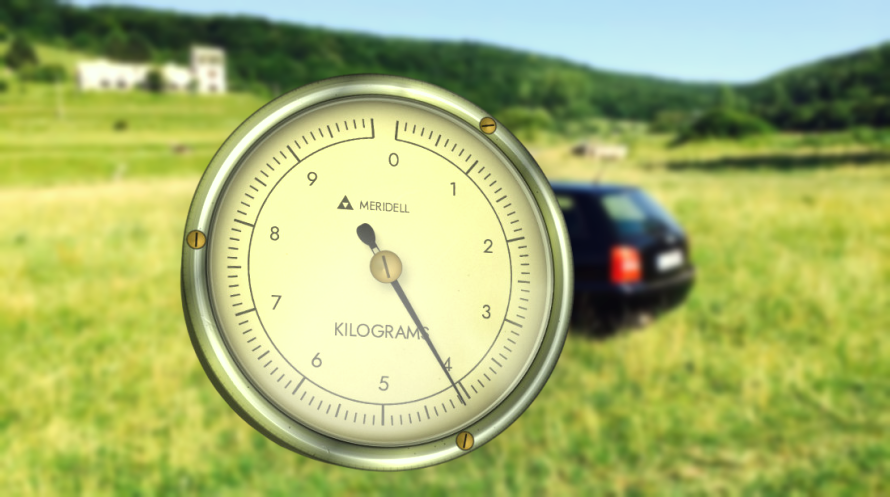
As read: 4.1kg
